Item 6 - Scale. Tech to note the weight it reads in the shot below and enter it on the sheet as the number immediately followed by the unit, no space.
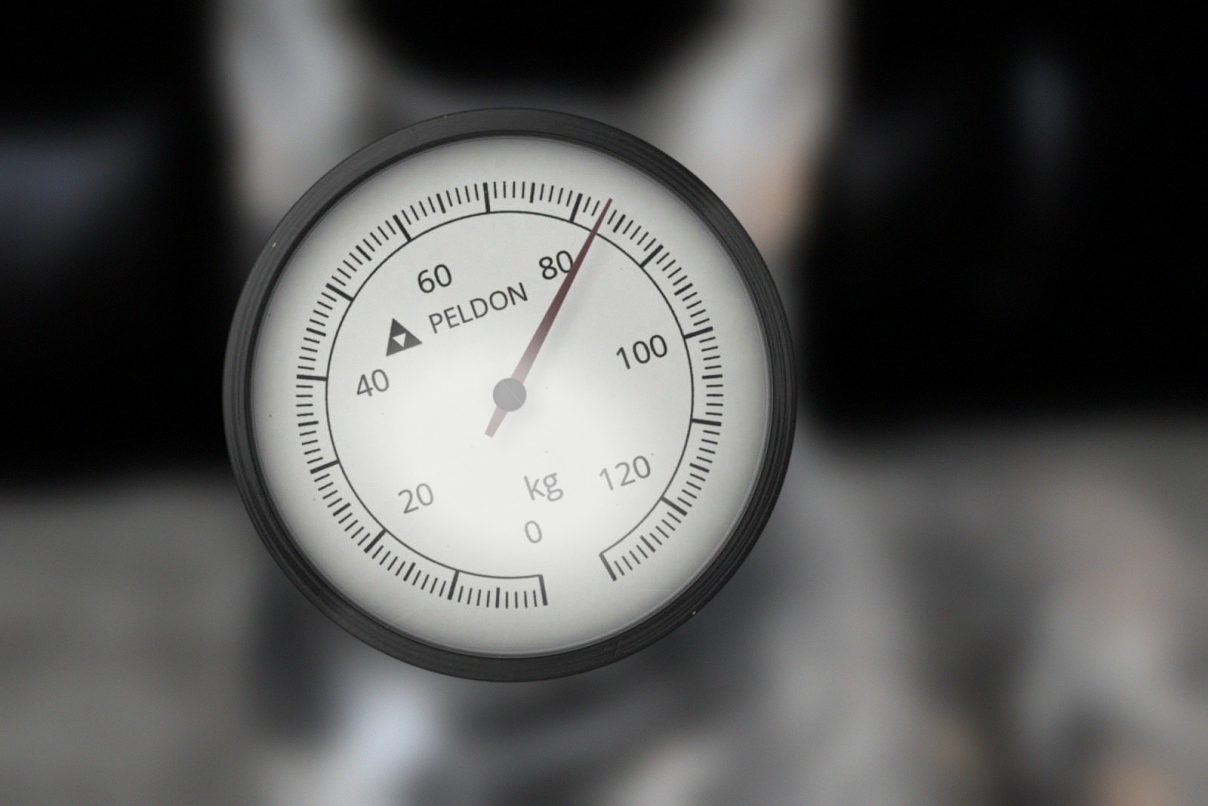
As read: 83kg
